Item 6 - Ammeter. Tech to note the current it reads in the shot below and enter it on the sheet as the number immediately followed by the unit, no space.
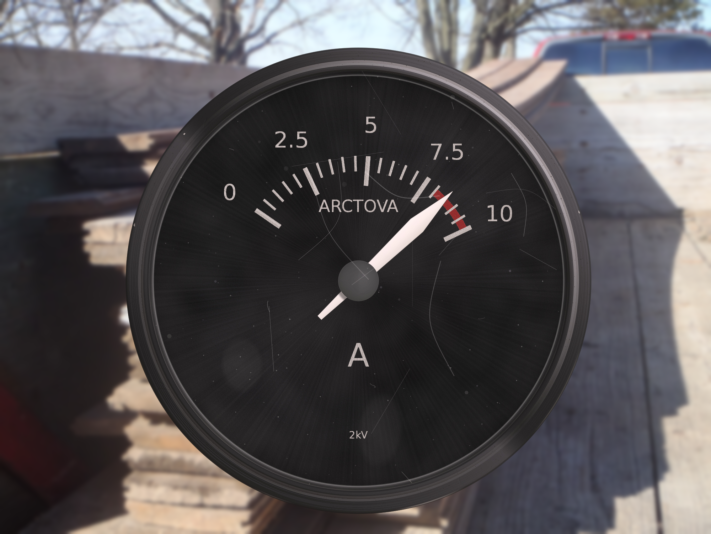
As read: 8.5A
